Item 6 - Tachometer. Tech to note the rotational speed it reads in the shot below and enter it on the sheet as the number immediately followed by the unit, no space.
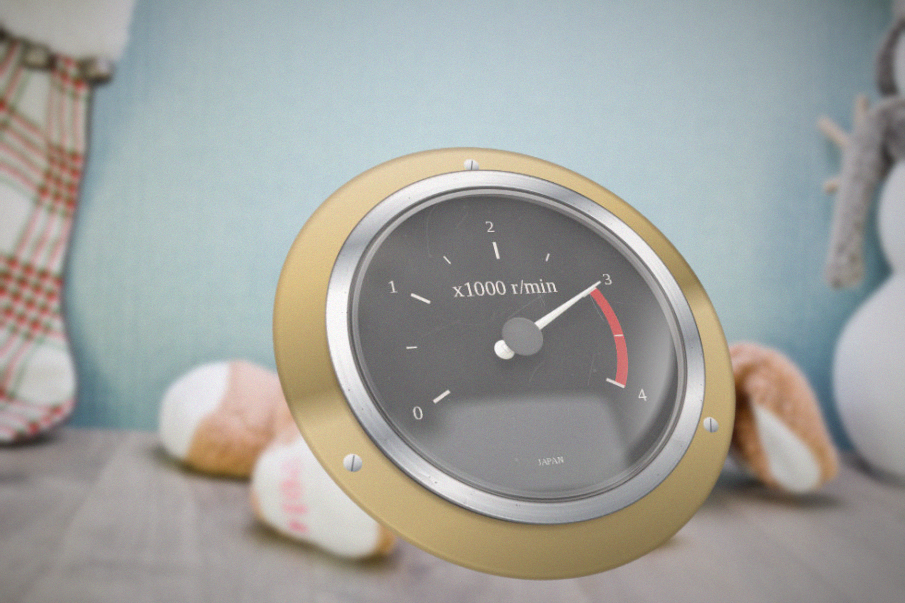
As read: 3000rpm
